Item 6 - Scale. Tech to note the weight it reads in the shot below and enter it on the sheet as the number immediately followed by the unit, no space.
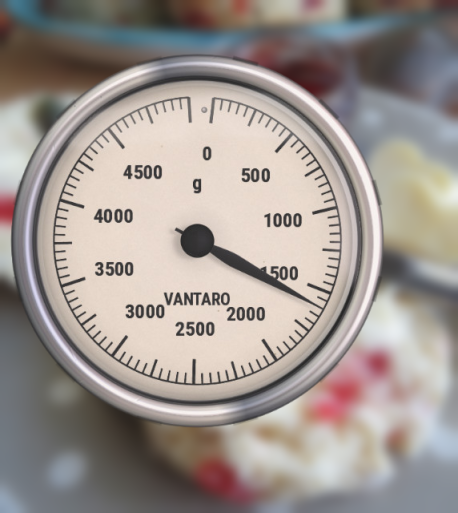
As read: 1600g
